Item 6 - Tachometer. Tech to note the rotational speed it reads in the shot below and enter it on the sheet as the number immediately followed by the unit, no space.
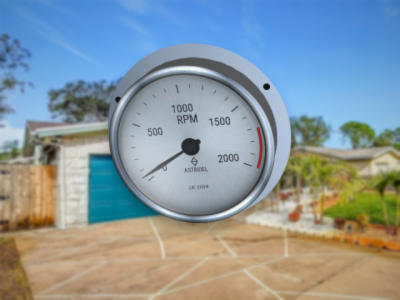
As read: 50rpm
